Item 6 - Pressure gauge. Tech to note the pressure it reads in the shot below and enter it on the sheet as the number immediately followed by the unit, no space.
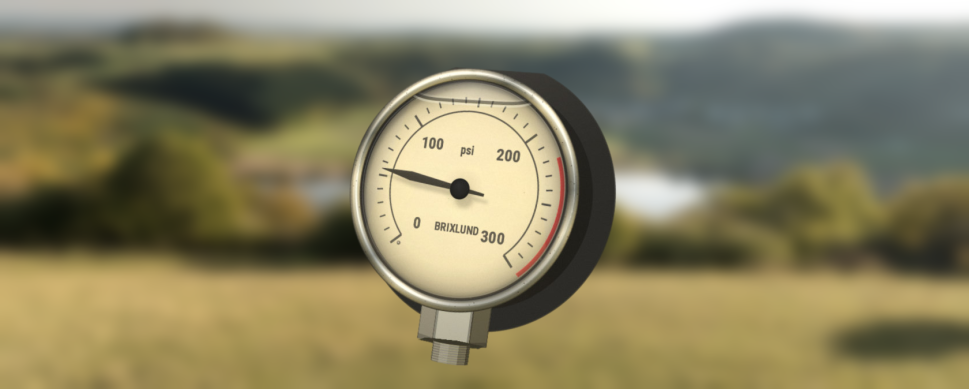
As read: 55psi
